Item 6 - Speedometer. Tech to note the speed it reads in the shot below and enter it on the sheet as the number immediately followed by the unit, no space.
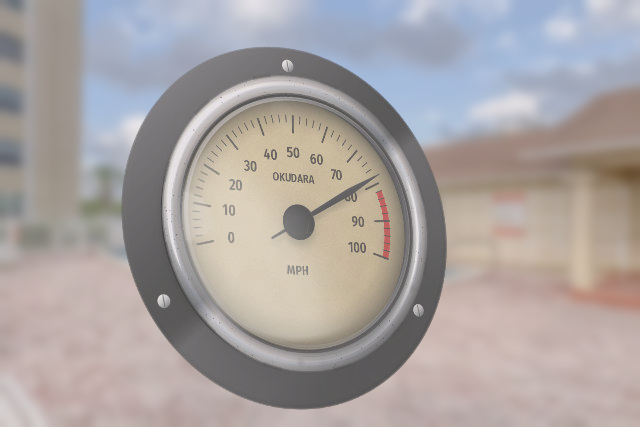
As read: 78mph
